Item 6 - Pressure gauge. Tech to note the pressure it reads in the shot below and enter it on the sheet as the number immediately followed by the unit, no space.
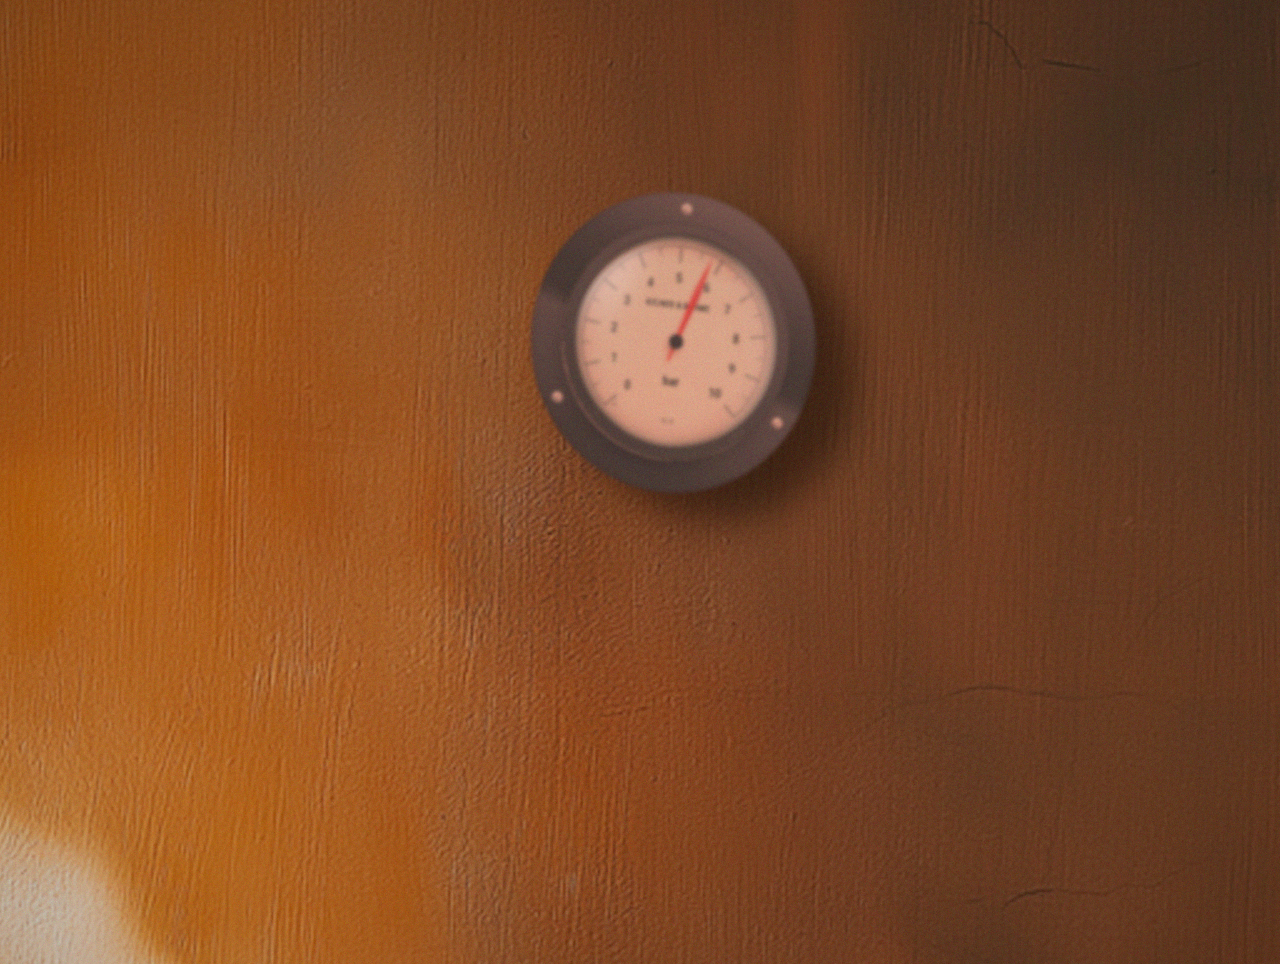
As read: 5.75bar
